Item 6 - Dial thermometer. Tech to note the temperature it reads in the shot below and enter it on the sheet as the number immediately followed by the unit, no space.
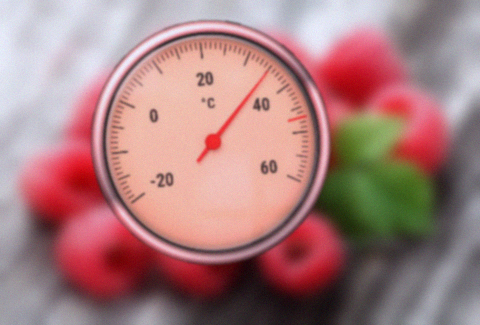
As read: 35°C
